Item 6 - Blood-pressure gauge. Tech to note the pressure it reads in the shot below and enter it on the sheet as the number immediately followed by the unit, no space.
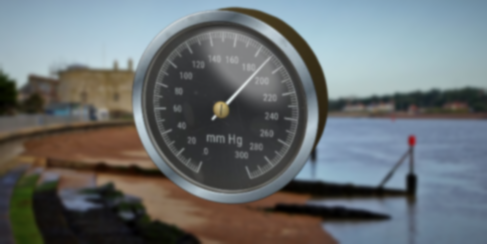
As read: 190mmHg
